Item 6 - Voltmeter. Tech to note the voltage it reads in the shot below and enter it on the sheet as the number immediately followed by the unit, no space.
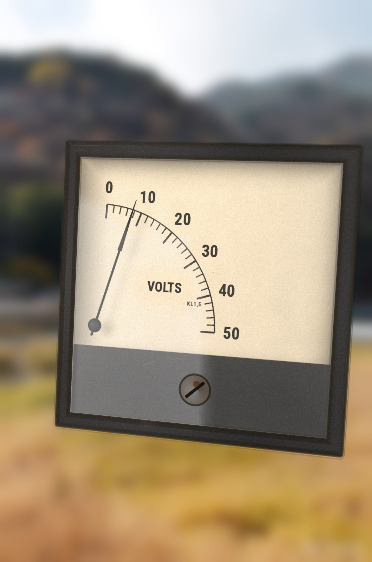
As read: 8V
